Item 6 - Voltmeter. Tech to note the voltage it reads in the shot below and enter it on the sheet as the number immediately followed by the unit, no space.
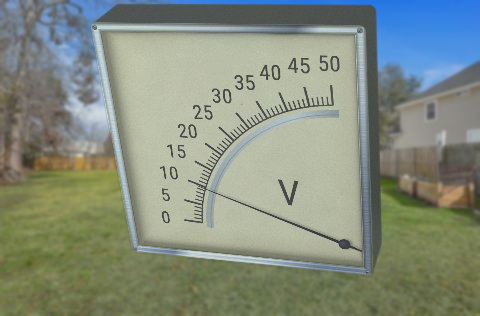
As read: 10V
